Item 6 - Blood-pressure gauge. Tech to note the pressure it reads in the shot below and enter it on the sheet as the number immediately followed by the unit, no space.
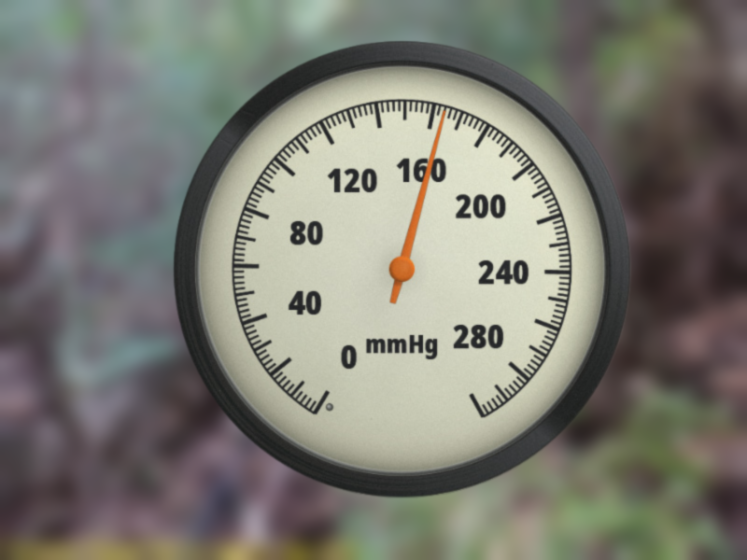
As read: 164mmHg
